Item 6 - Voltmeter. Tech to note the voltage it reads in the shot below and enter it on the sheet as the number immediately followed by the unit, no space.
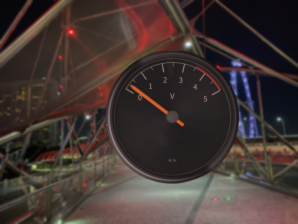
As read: 0.25V
